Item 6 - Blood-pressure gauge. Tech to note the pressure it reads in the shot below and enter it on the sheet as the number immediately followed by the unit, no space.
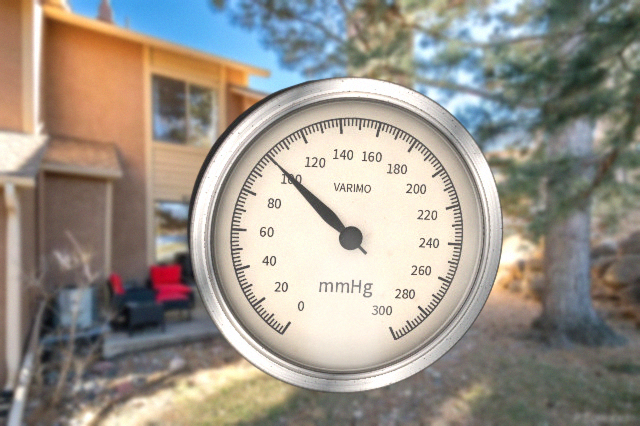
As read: 100mmHg
